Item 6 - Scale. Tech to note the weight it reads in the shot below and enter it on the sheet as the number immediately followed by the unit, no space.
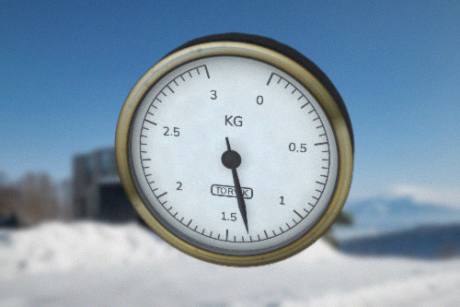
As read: 1.35kg
